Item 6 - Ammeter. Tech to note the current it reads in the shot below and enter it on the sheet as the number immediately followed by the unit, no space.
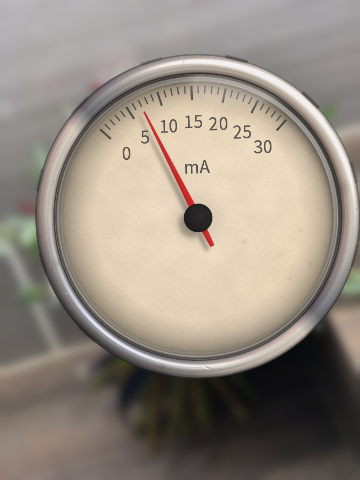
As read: 7mA
